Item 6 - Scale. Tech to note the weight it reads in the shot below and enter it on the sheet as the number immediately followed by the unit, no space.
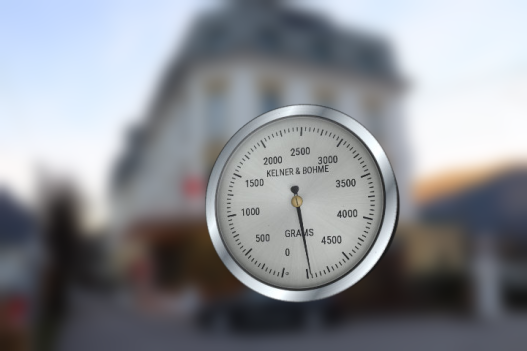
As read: 4950g
